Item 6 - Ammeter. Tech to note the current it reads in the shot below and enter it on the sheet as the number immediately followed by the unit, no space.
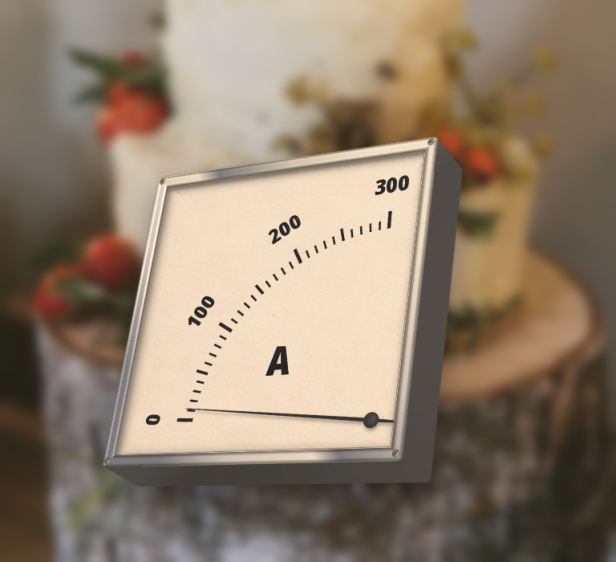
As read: 10A
